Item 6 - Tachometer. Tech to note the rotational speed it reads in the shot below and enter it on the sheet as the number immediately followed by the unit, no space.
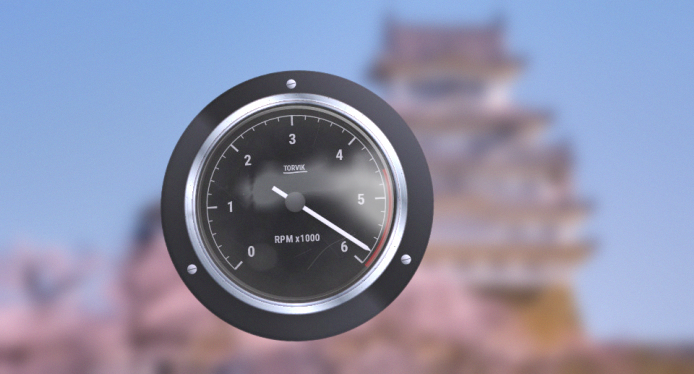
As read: 5800rpm
